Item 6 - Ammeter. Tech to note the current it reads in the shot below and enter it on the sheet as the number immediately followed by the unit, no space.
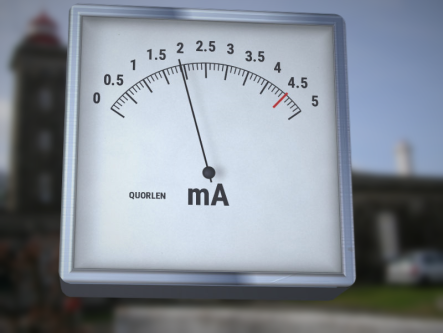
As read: 1.9mA
